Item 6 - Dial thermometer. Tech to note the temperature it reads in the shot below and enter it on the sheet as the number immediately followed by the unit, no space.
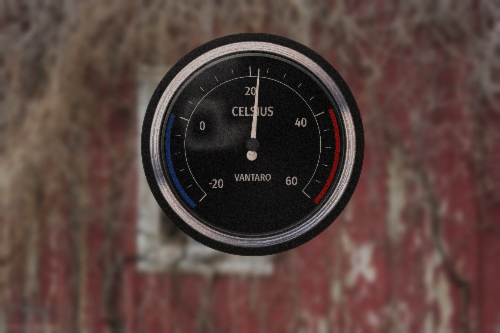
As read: 22°C
